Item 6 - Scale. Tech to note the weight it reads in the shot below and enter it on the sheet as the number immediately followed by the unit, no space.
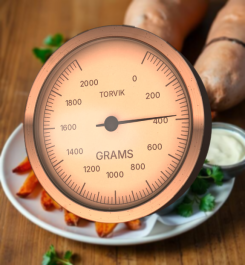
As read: 380g
